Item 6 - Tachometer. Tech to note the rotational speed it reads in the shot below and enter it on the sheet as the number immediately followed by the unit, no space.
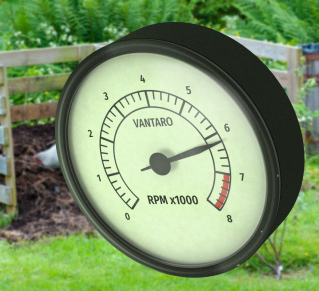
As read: 6200rpm
